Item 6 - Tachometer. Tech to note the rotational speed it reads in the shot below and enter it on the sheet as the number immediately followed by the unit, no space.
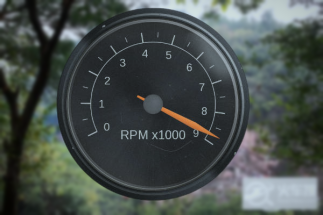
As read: 8750rpm
